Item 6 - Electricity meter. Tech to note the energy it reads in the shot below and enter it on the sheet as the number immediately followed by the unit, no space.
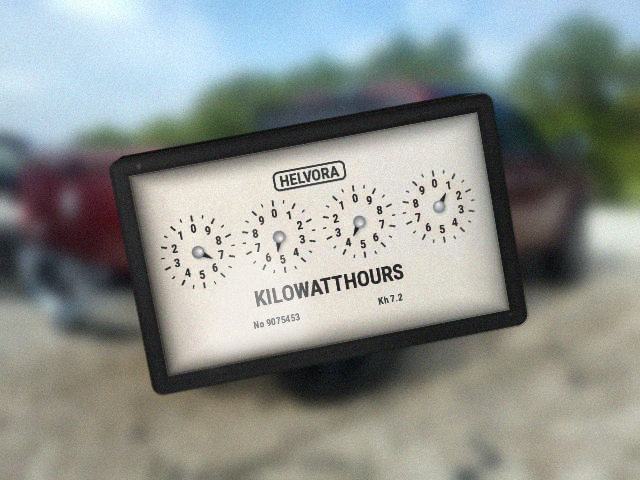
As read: 6541kWh
